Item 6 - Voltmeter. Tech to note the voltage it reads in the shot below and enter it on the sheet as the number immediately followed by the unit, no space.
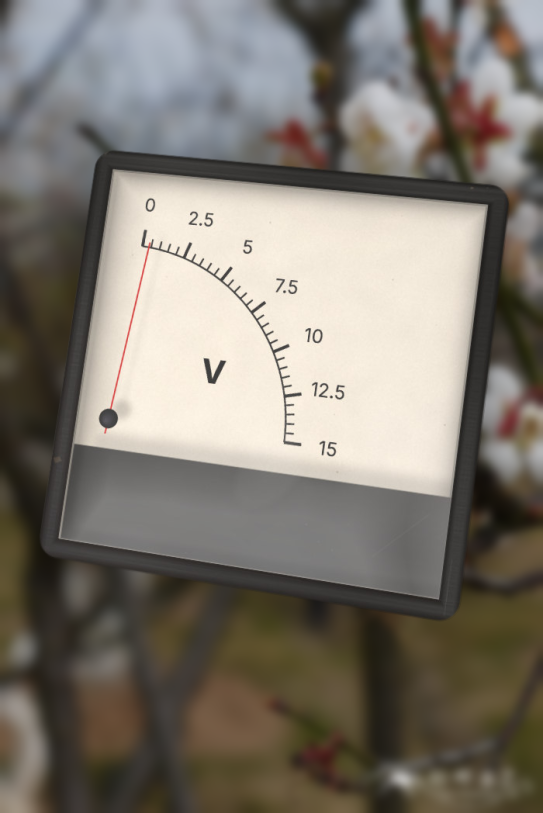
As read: 0.5V
